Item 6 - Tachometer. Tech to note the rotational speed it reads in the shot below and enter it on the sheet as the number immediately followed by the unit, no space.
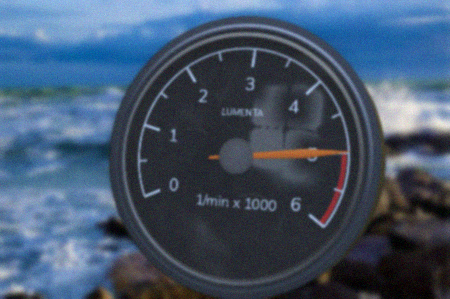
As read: 5000rpm
